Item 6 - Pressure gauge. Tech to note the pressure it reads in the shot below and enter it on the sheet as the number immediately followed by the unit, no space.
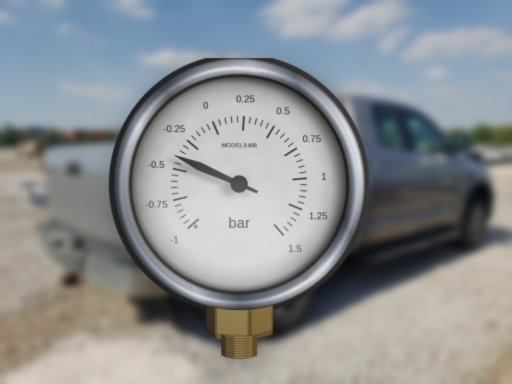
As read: -0.4bar
